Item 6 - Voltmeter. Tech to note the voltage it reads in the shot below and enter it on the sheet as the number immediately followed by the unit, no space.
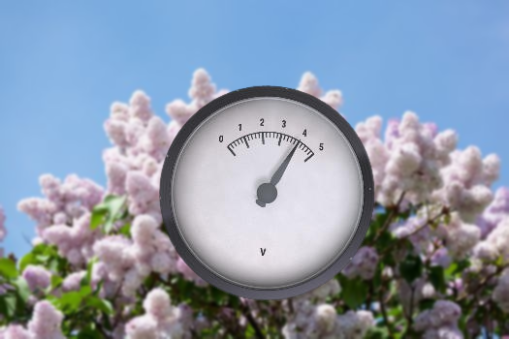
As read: 4V
